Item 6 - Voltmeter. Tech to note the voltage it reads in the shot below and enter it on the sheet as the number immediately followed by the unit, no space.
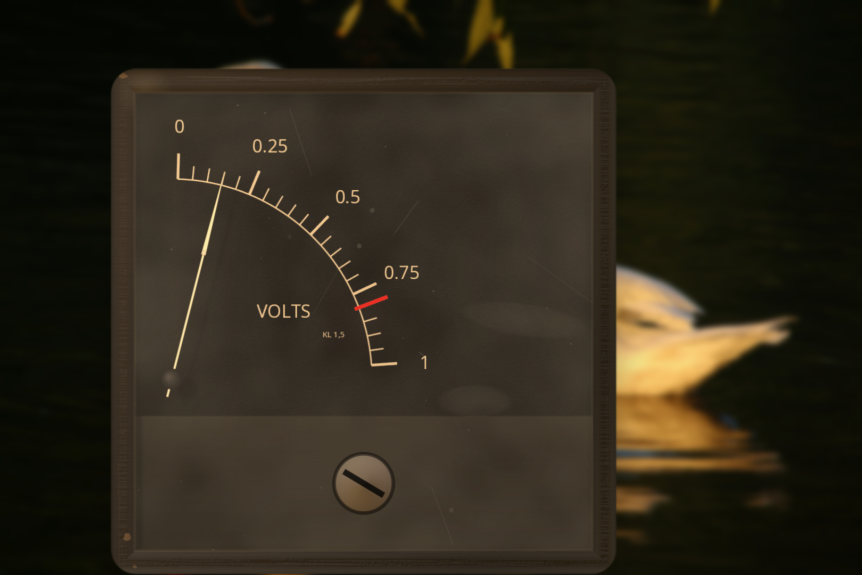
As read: 0.15V
